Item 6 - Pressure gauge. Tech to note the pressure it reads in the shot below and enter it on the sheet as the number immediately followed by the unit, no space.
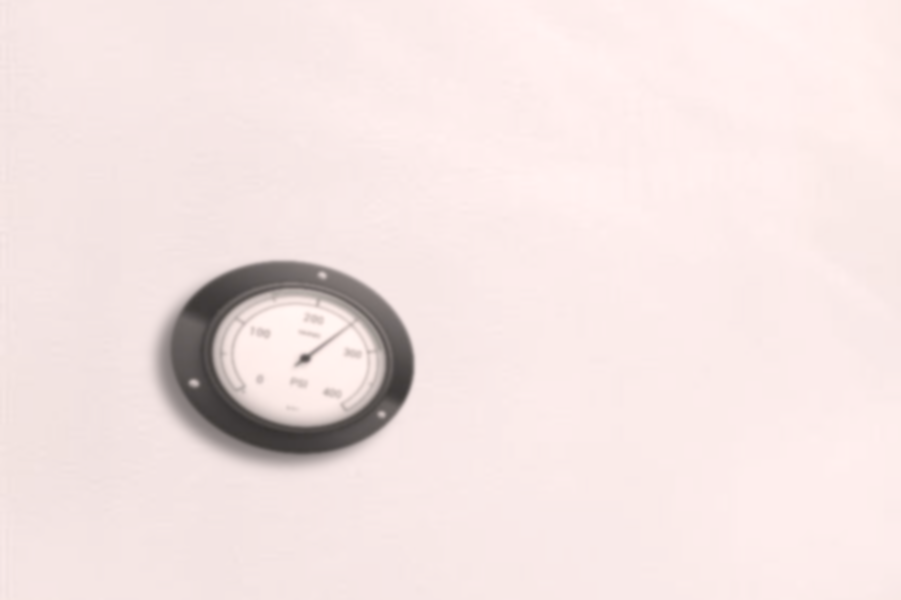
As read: 250psi
